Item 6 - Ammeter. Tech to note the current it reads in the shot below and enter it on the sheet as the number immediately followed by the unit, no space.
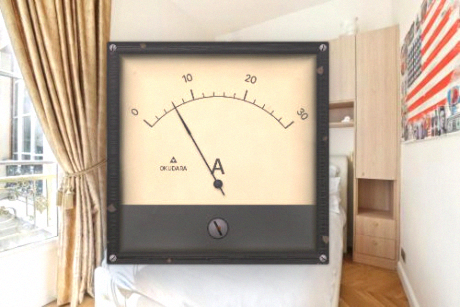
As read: 6A
